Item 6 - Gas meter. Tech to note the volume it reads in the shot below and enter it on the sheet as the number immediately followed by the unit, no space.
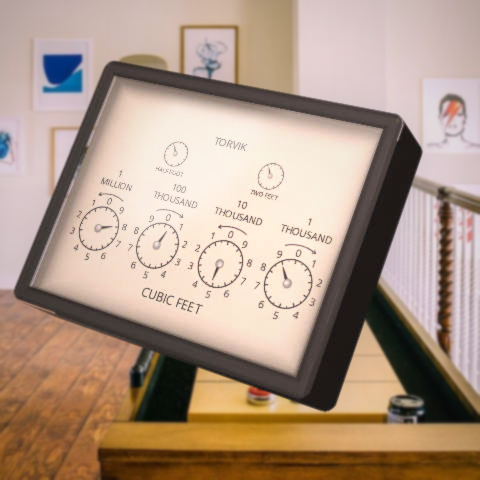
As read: 804900ft³
